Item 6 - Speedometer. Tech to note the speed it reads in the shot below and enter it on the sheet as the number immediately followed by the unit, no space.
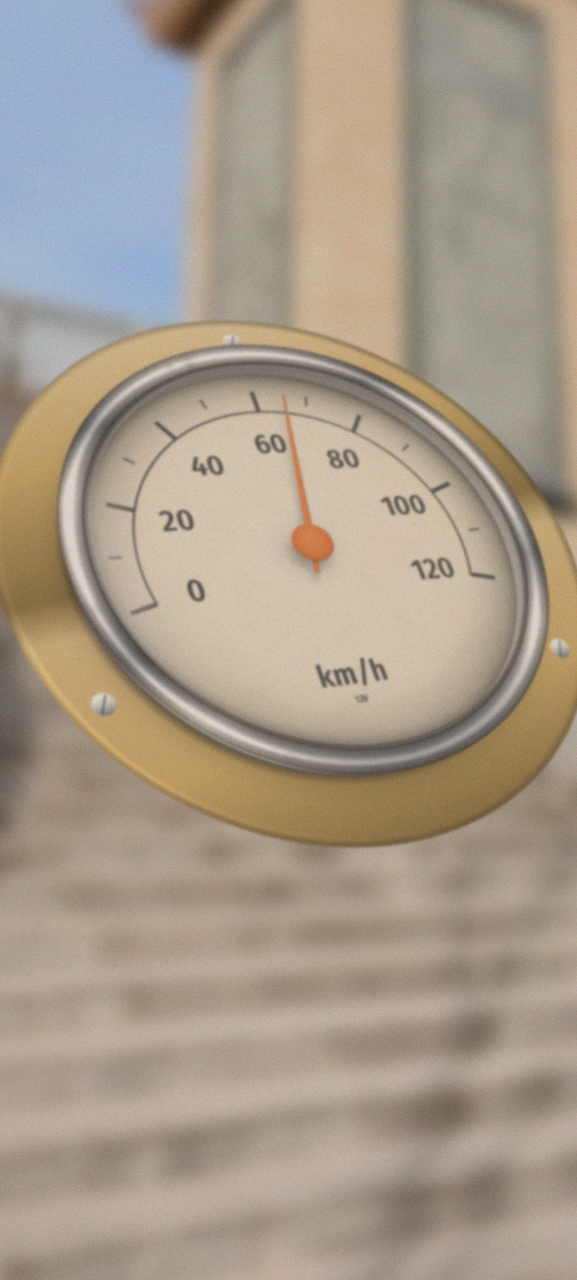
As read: 65km/h
